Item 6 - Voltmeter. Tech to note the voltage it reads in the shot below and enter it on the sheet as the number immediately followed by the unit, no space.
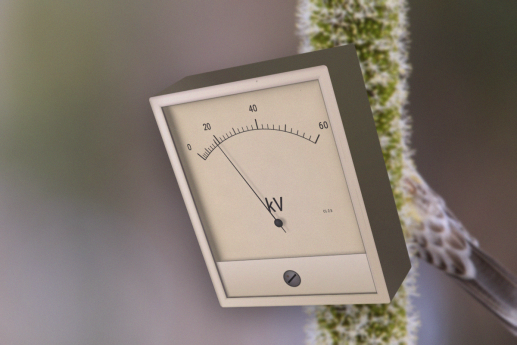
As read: 20kV
